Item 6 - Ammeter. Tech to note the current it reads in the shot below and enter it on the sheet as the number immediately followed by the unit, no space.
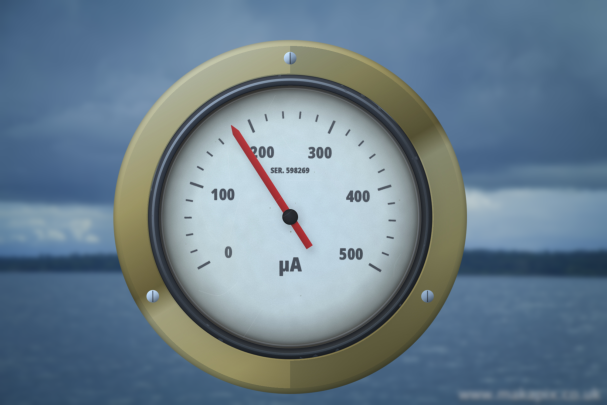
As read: 180µA
